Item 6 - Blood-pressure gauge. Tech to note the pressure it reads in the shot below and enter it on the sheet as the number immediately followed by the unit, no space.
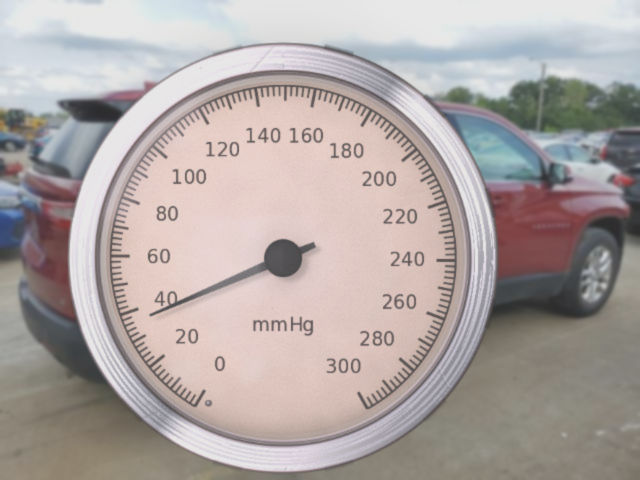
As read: 36mmHg
